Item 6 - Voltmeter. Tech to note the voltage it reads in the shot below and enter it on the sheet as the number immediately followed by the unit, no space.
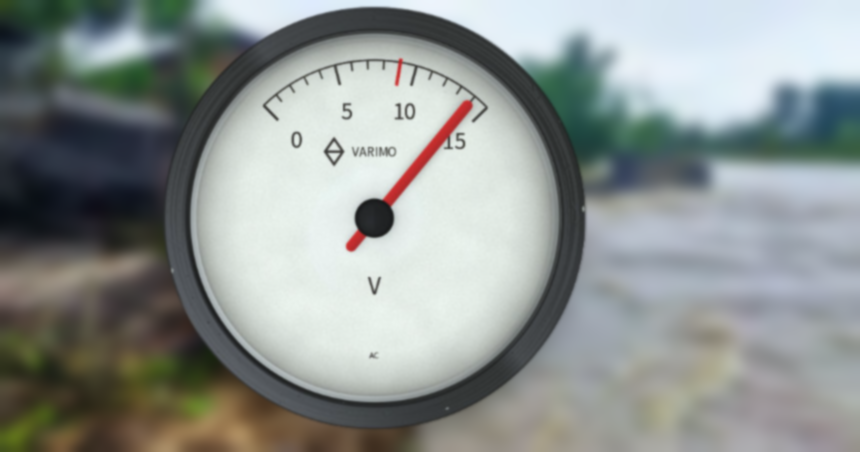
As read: 14V
